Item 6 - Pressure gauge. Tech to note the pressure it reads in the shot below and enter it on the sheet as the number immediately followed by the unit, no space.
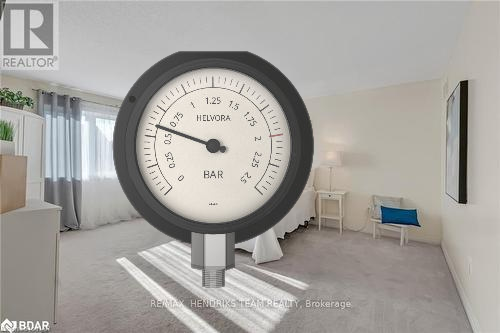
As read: 0.6bar
